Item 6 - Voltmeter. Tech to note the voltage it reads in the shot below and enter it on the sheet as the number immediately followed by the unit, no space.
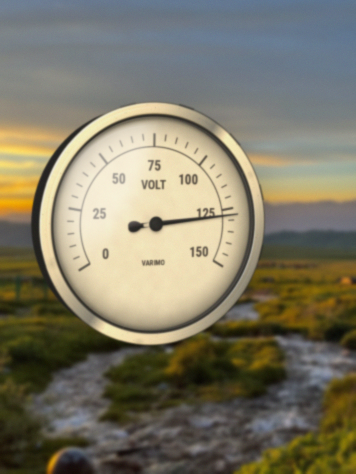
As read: 127.5V
